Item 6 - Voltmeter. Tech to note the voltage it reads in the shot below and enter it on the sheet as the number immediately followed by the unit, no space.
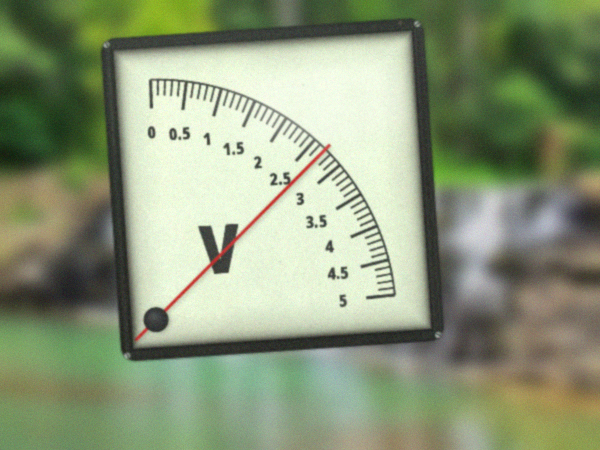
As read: 2.7V
